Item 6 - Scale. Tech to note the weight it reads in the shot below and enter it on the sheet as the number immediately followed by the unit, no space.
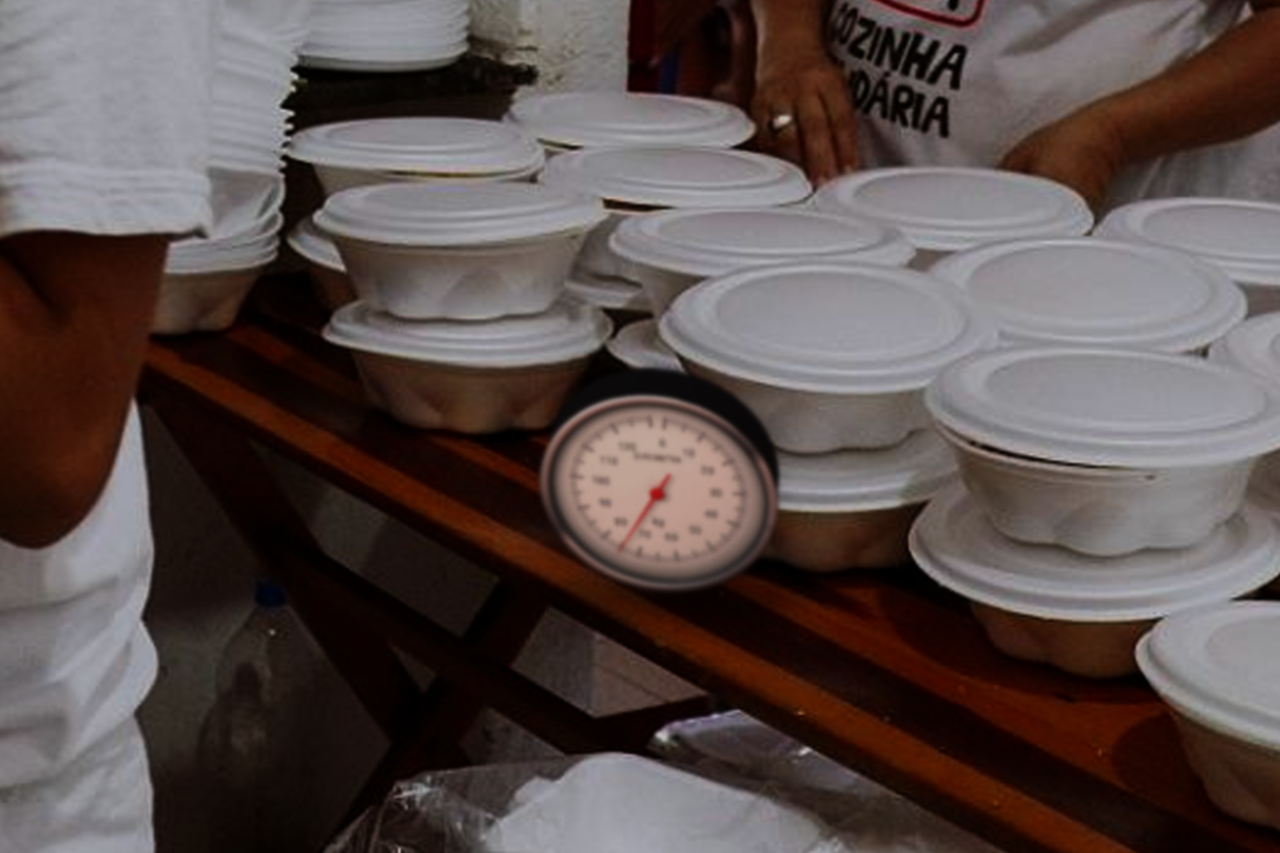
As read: 75kg
